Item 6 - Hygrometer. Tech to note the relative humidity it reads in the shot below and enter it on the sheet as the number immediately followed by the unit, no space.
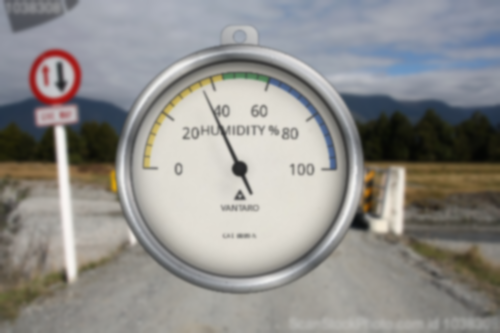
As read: 36%
